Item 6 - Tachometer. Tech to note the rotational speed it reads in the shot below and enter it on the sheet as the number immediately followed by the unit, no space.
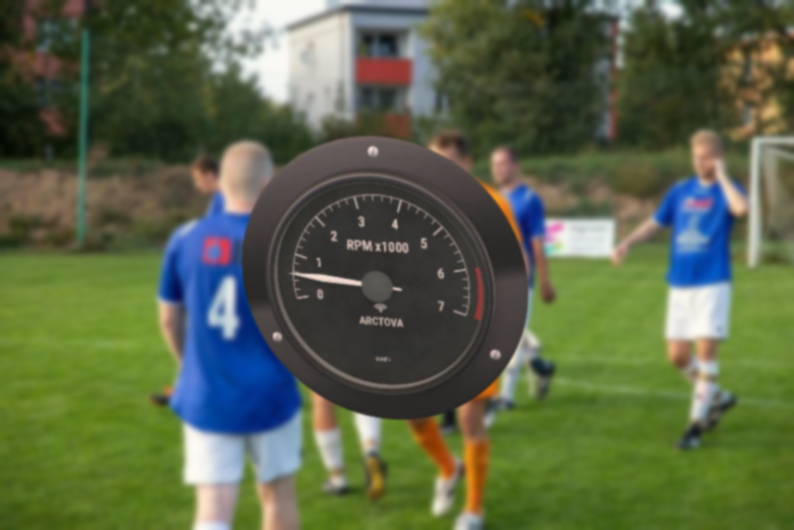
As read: 600rpm
